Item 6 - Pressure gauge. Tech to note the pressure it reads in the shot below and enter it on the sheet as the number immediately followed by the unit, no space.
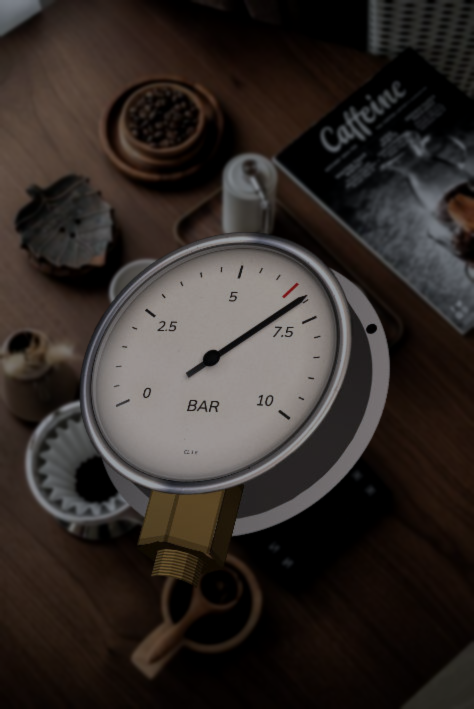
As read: 7bar
